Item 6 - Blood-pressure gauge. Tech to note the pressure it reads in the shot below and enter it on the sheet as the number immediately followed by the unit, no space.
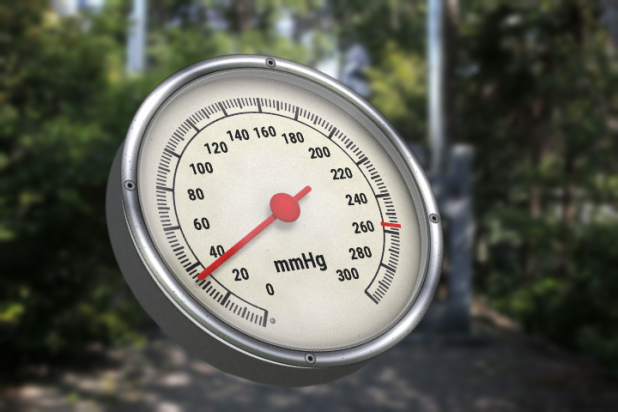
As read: 34mmHg
